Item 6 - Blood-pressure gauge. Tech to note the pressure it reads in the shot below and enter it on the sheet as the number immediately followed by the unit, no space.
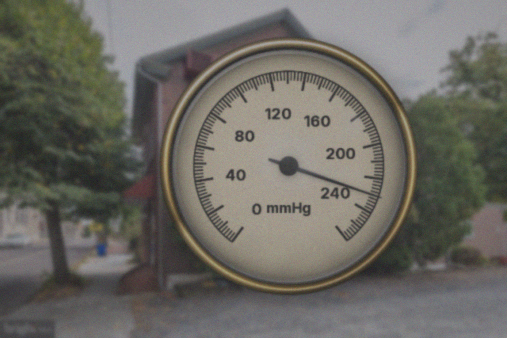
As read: 230mmHg
